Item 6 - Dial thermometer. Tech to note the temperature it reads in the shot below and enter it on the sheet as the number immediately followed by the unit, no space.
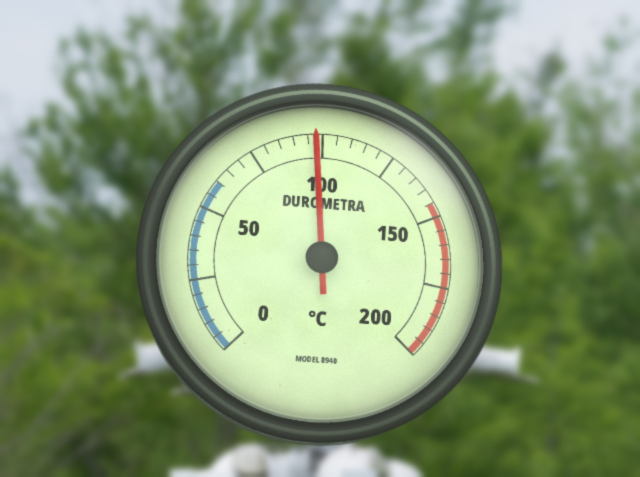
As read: 97.5°C
